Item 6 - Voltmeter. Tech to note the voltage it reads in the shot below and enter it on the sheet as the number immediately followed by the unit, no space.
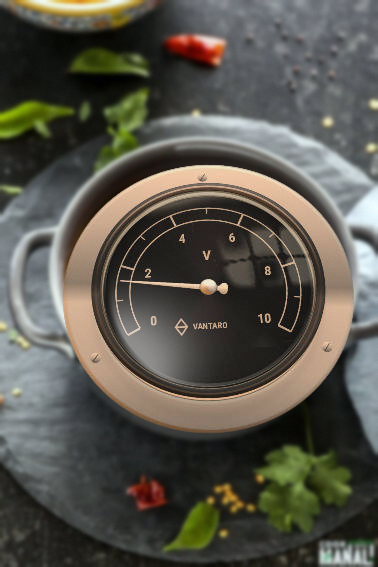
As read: 1.5V
